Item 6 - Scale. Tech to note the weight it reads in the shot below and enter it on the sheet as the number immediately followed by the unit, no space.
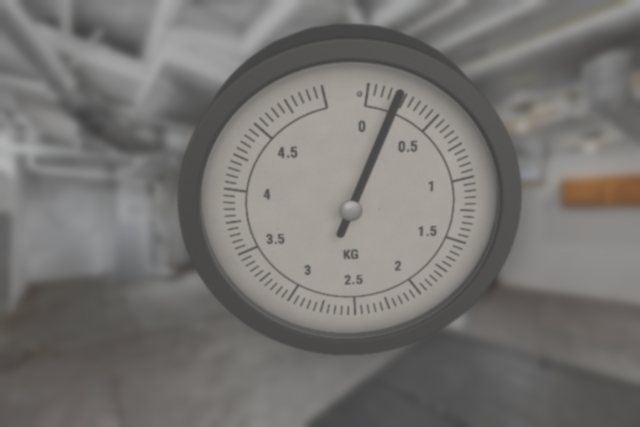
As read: 0.2kg
